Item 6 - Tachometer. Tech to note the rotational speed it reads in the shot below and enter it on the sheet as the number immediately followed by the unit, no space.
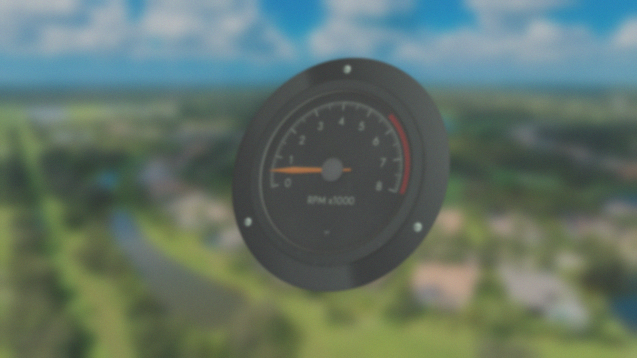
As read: 500rpm
